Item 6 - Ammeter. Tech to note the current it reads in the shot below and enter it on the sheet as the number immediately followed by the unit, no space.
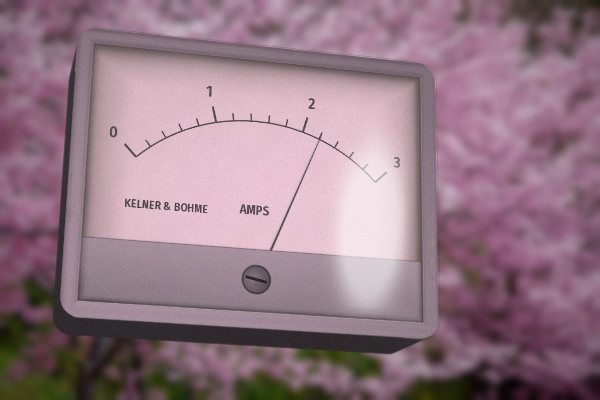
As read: 2.2A
